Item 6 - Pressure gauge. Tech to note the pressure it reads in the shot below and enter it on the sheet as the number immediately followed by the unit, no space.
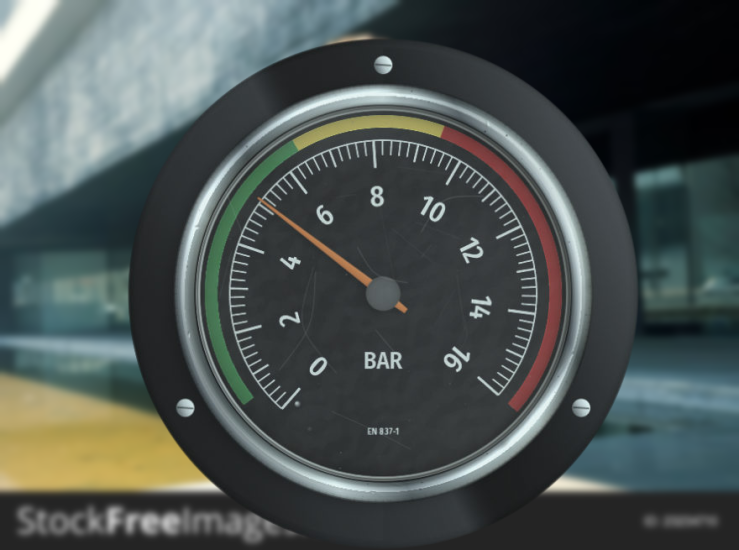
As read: 5.1bar
